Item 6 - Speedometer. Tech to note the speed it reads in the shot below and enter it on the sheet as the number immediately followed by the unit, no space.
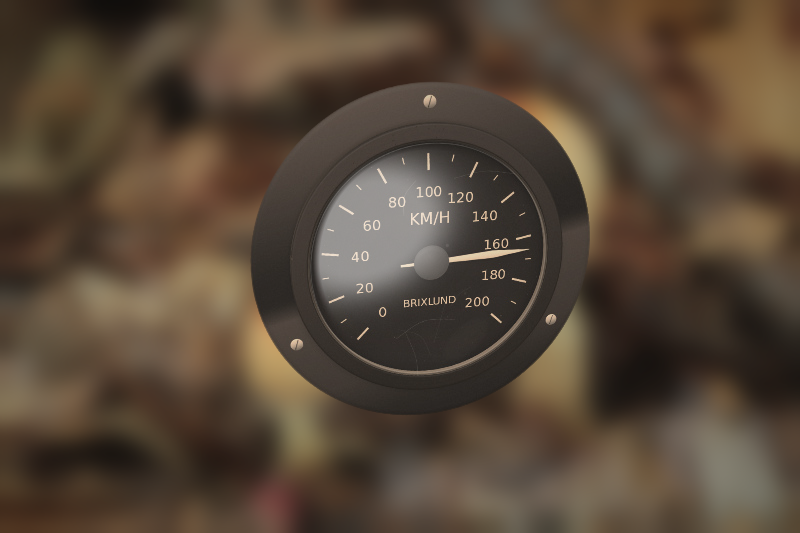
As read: 165km/h
